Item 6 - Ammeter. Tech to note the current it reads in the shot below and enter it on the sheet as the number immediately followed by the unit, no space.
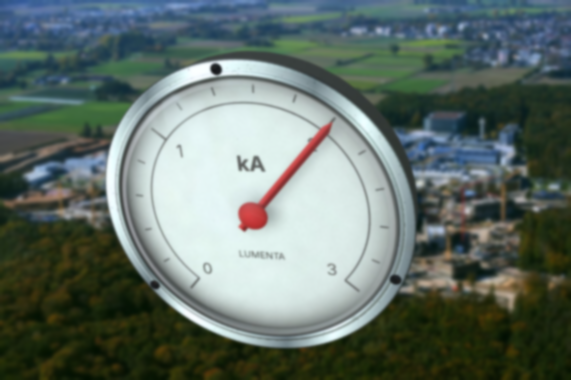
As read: 2kA
